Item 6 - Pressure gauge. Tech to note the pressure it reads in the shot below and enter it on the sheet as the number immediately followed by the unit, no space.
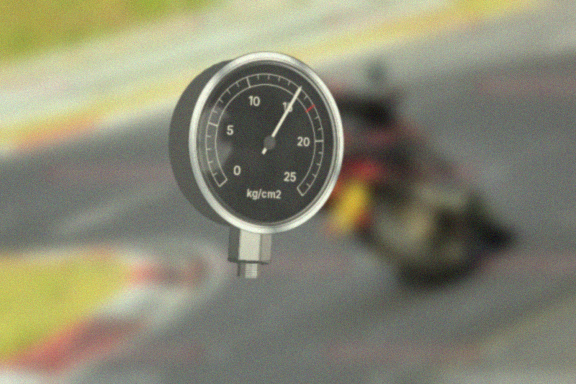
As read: 15kg/cm²
